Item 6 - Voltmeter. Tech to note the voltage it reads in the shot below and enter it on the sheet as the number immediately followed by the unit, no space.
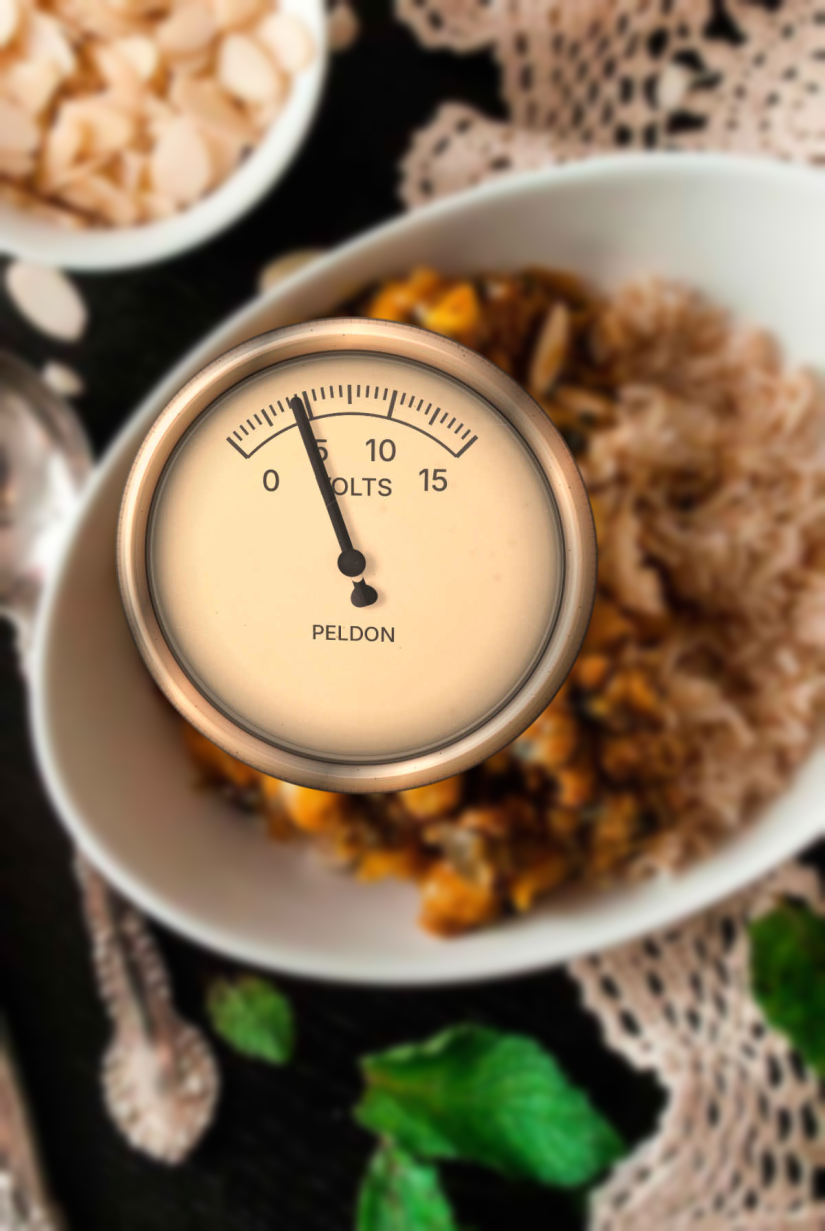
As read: 4.5V
